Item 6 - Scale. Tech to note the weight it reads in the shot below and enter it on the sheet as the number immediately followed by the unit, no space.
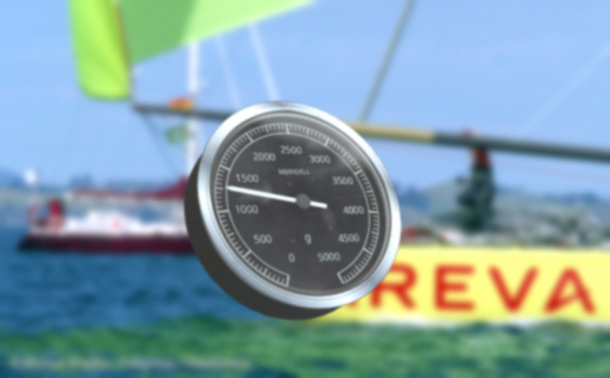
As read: 1250g
